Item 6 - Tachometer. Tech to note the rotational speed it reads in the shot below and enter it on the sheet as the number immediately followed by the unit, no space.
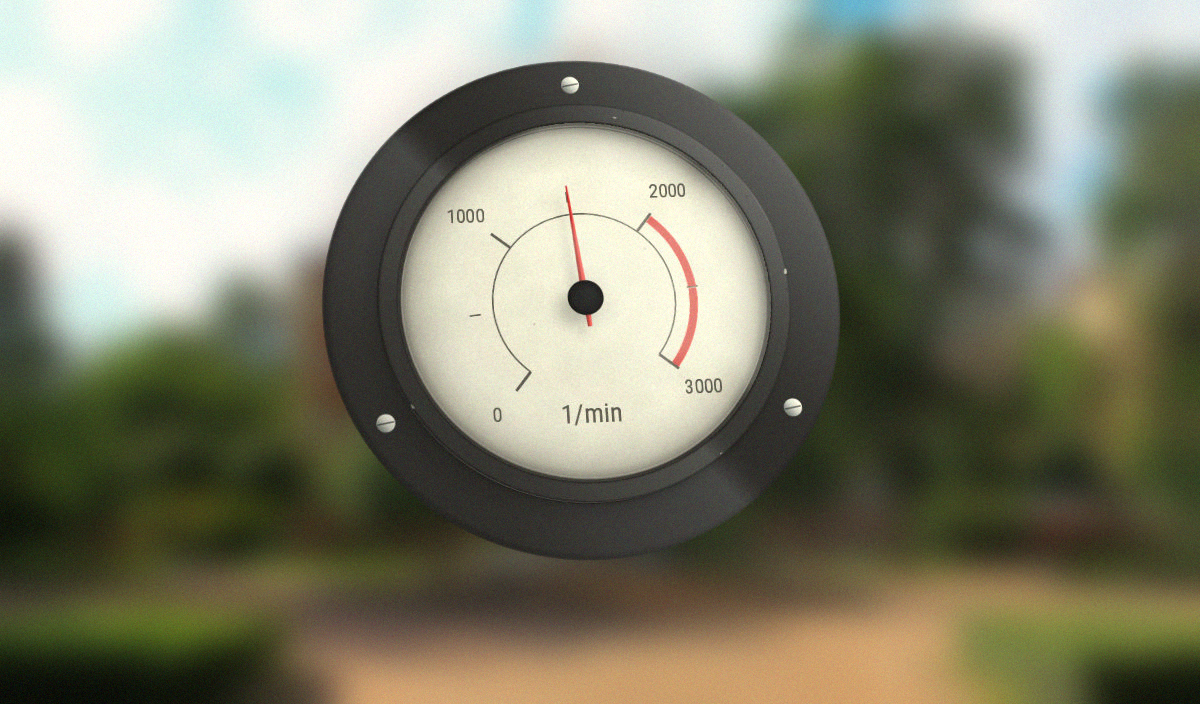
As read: 1500rpm
